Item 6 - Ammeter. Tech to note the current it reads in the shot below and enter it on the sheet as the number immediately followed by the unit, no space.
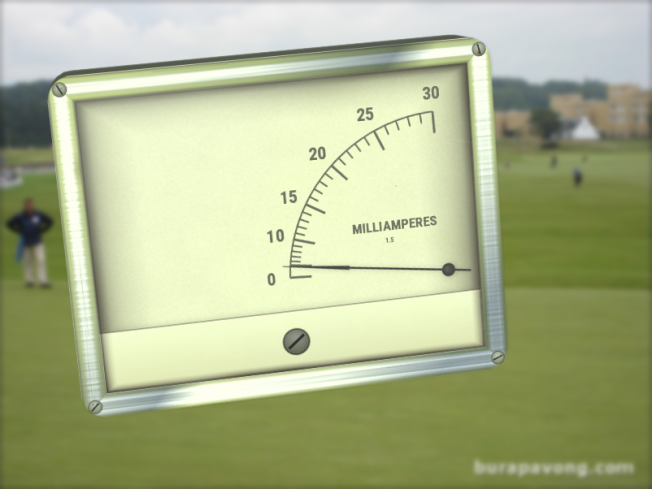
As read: 5mA
